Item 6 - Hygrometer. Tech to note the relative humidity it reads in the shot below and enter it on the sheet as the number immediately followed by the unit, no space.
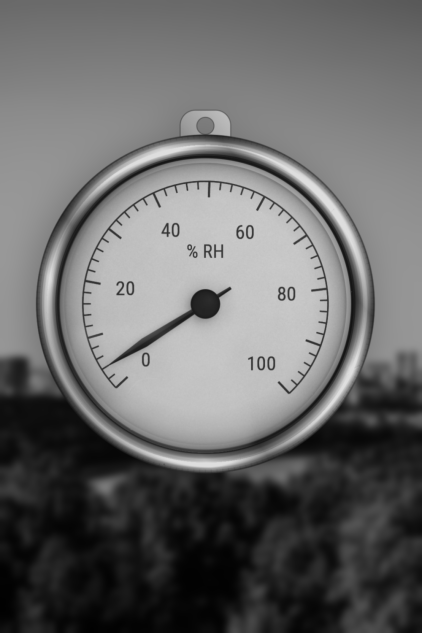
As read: 4%
